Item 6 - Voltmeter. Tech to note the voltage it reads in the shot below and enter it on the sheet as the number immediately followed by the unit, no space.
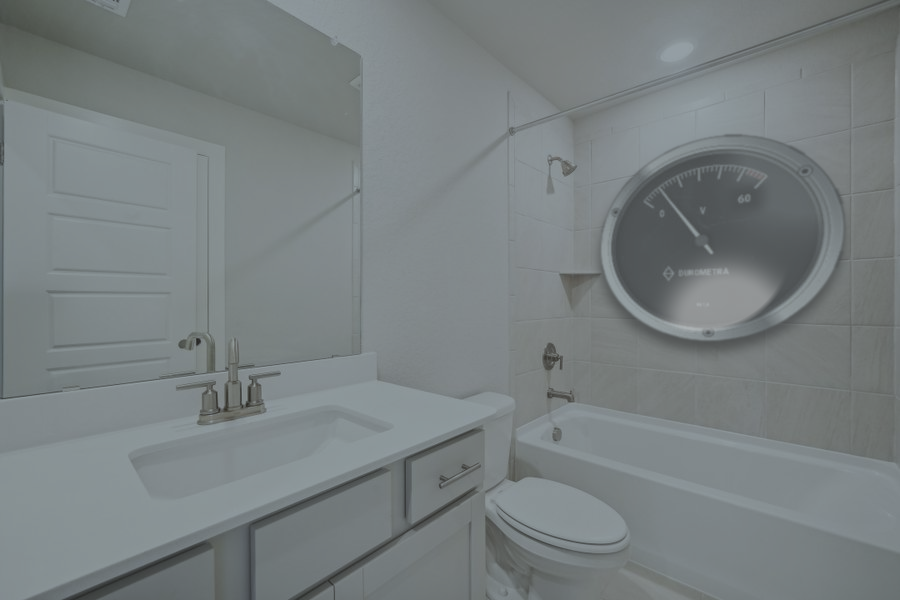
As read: 10V
